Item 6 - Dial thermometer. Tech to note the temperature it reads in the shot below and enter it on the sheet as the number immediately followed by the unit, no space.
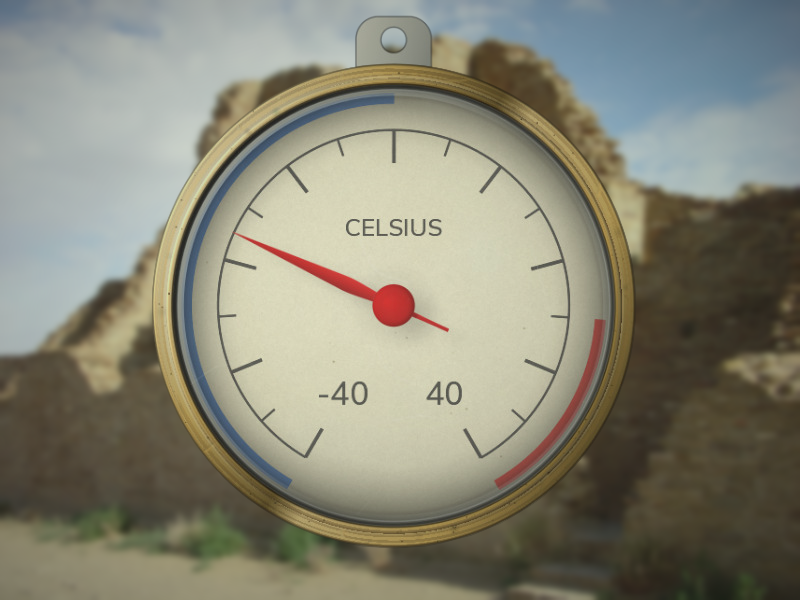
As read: -17.5°C
